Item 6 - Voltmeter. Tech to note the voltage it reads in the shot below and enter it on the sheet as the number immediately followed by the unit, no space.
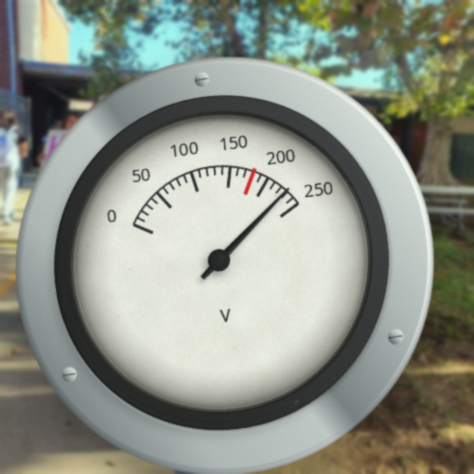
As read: 230V
